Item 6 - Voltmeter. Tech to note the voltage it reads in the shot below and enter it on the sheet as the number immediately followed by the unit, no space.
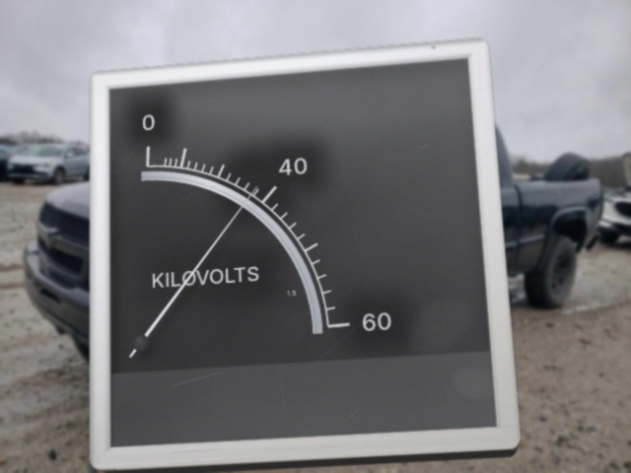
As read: 38kV
